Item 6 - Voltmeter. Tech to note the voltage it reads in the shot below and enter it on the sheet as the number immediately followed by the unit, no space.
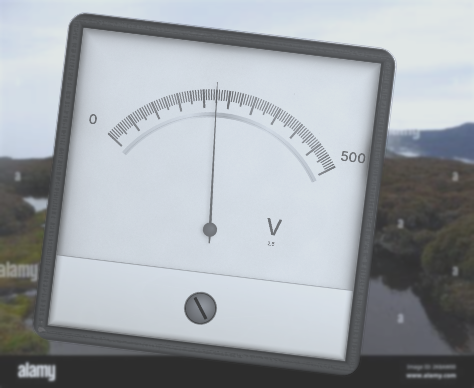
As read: 225V
